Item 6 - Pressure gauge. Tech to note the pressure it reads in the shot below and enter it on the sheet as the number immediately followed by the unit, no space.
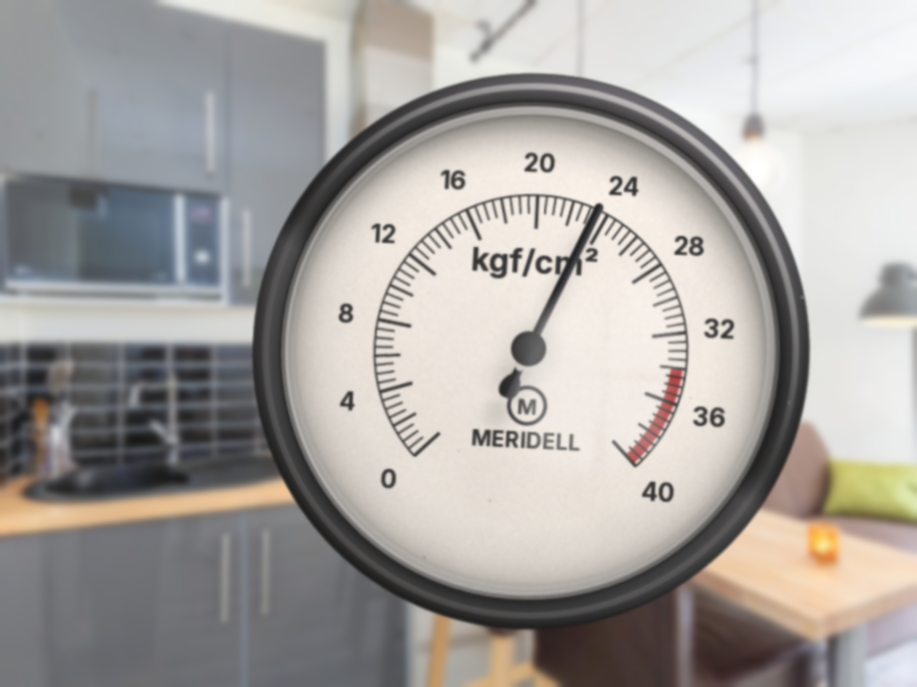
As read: 23.5kg/cm²
